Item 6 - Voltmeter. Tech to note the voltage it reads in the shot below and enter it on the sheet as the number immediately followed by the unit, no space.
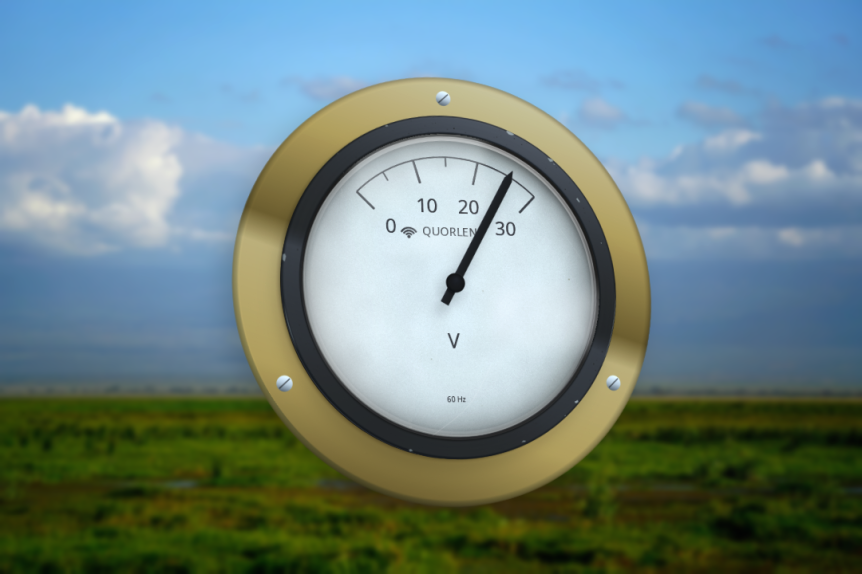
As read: 25V
